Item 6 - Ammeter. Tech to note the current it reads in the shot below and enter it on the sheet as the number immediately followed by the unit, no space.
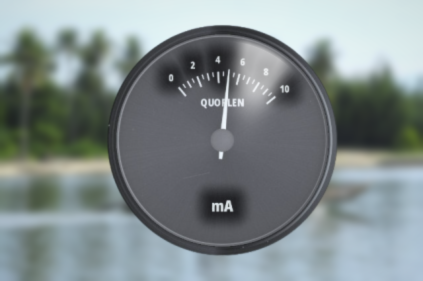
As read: 5mA
